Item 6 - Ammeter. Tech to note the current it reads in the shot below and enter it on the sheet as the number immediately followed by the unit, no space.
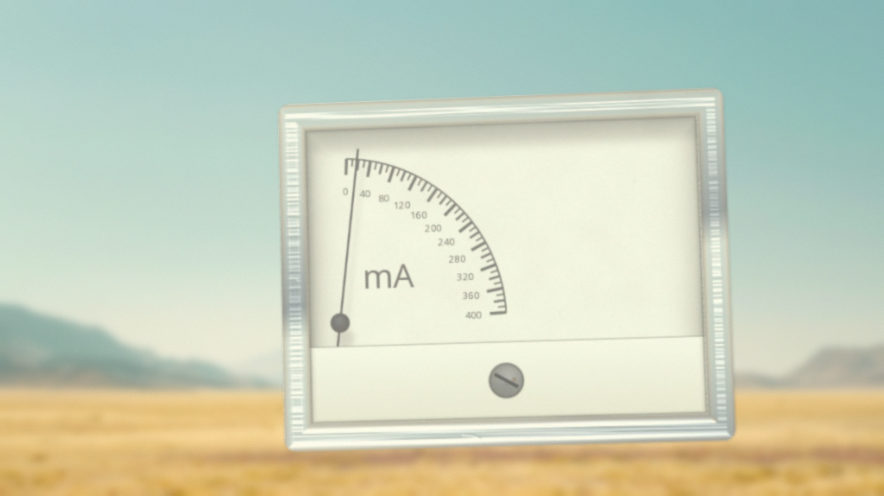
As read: 20mA
